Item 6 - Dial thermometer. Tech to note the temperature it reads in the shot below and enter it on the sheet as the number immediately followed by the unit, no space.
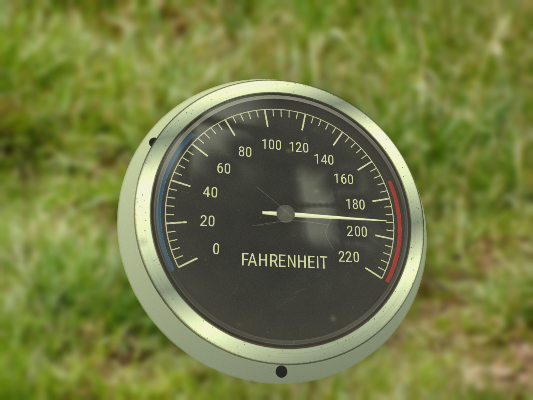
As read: 192°F
